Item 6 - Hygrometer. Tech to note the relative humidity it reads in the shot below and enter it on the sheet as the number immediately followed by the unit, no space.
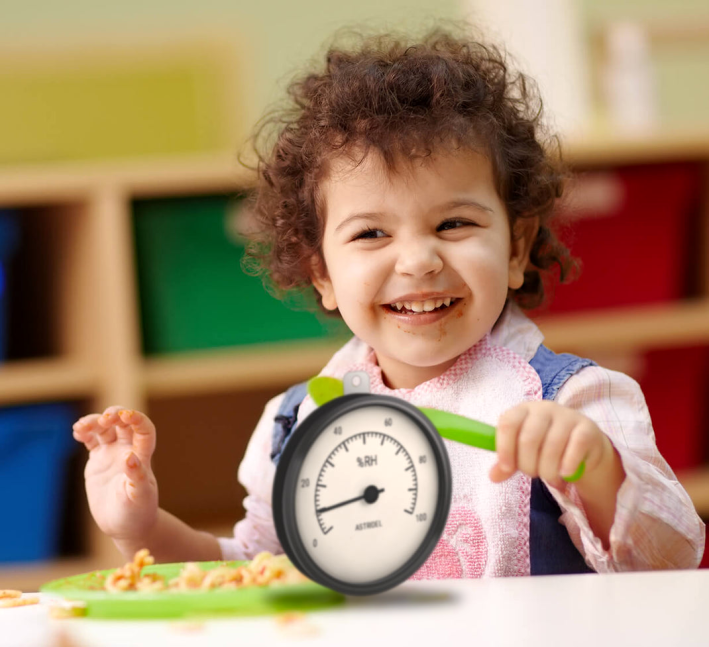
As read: 10%
